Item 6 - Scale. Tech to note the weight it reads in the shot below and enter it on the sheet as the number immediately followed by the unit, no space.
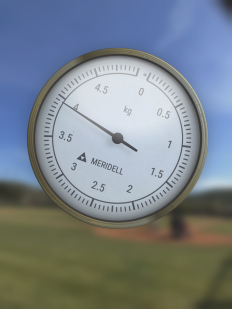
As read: 3.95kg
